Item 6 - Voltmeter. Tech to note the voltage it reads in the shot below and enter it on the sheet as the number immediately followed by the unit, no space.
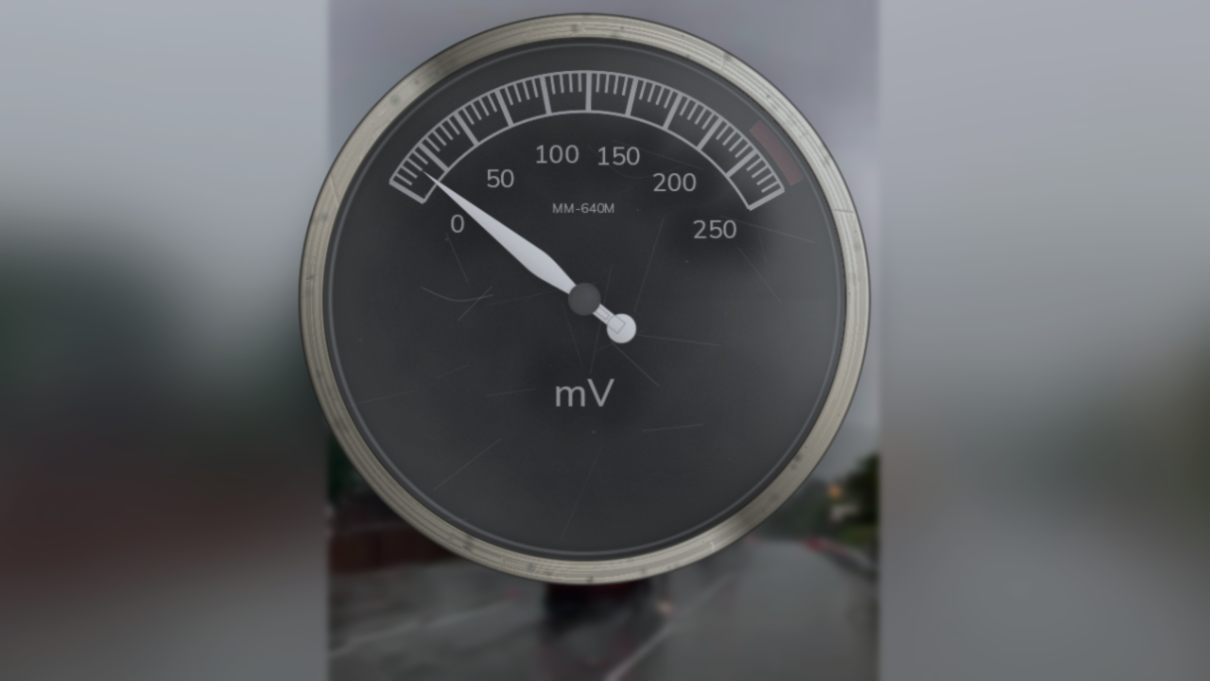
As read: 15mV
